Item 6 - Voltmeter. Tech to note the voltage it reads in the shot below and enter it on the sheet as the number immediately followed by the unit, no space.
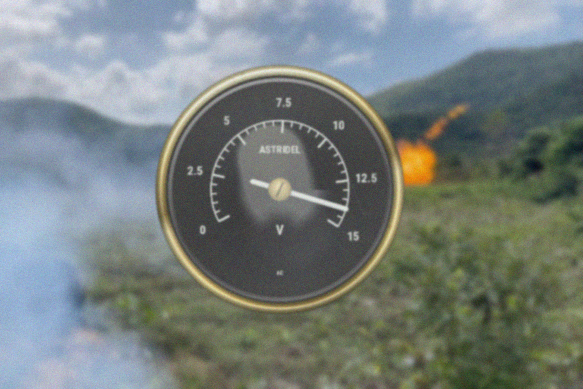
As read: 14V
